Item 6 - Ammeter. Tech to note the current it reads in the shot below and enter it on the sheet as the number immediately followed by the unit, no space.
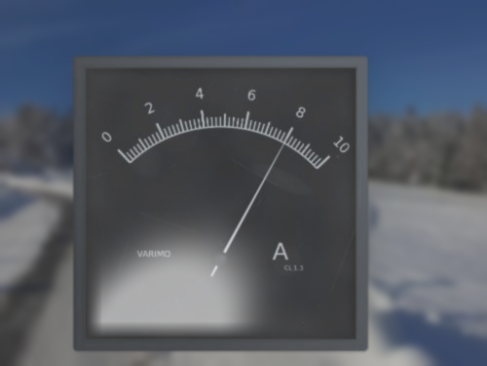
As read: 8A
